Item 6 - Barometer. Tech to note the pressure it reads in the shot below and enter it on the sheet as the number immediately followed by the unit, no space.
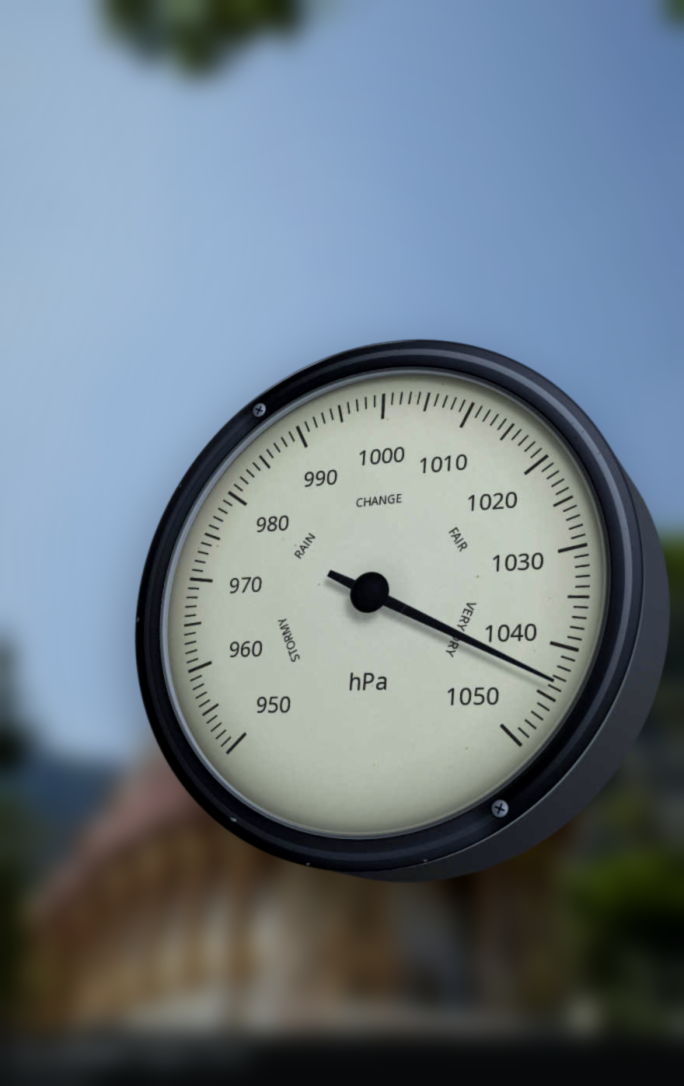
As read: 1043.5hPa
